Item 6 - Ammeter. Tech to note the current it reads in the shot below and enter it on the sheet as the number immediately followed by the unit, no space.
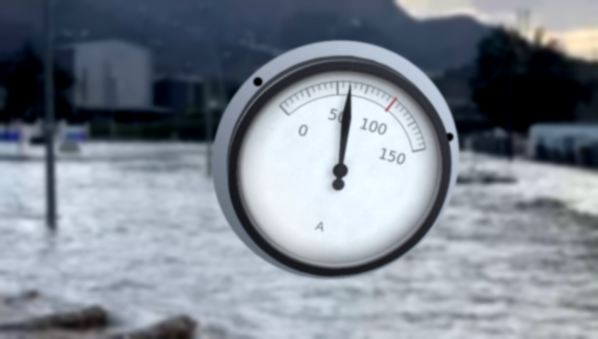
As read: 60A
